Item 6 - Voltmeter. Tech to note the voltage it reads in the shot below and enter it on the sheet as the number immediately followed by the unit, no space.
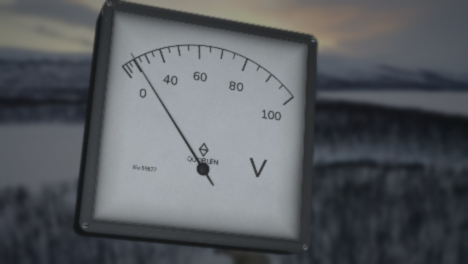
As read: 20V
